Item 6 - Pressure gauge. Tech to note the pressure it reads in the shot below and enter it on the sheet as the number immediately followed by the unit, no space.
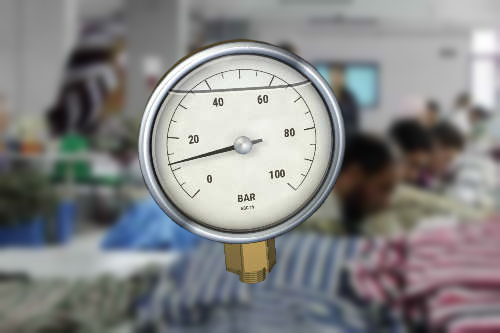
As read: 12.5bar
